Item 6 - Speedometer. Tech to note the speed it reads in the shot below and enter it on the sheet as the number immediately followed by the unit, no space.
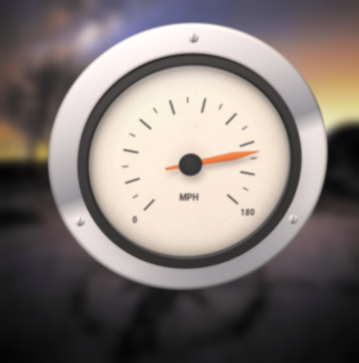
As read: 145mph
